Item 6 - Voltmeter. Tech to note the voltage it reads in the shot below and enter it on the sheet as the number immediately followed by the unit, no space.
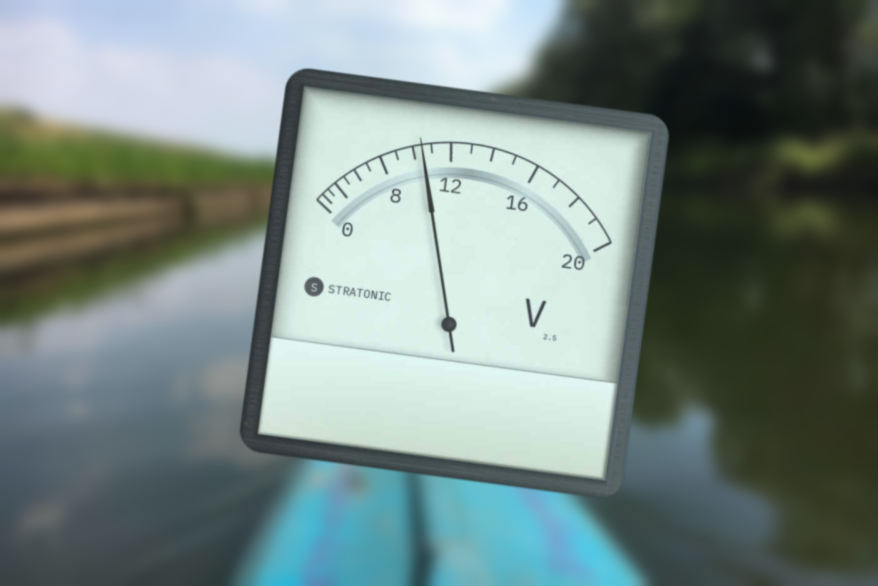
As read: 10.5V
